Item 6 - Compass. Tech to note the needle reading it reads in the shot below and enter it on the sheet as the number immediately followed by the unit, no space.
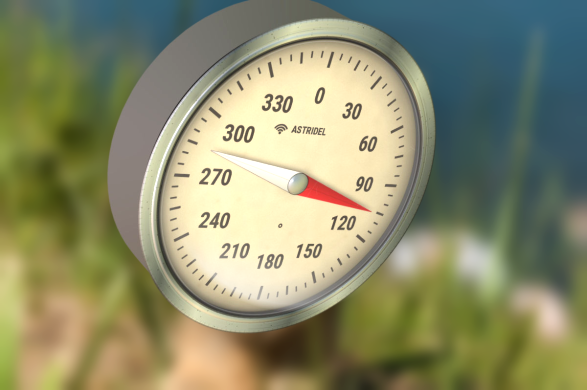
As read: 105°
